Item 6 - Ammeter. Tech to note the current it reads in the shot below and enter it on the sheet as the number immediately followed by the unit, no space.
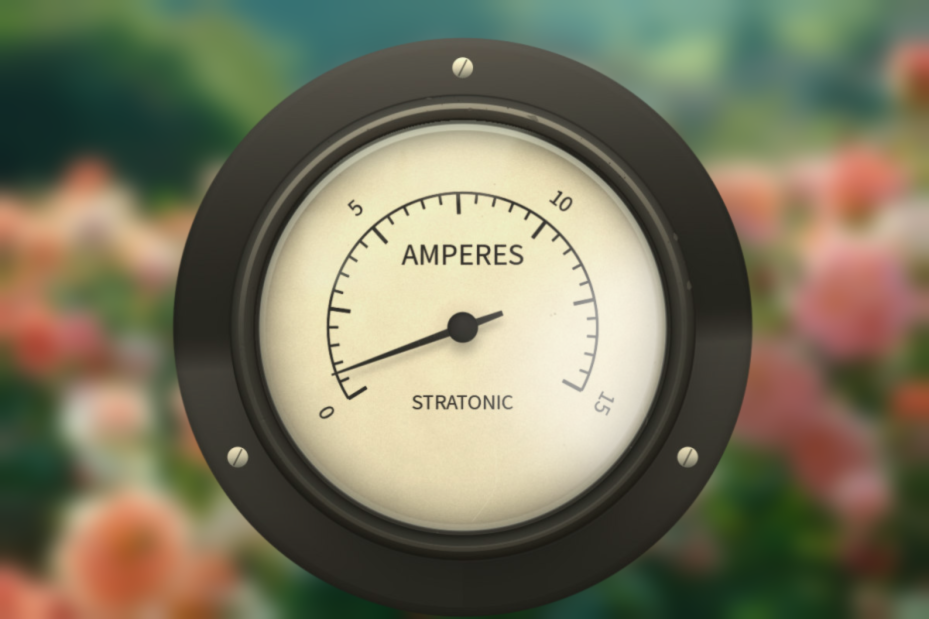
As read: 0.75A
